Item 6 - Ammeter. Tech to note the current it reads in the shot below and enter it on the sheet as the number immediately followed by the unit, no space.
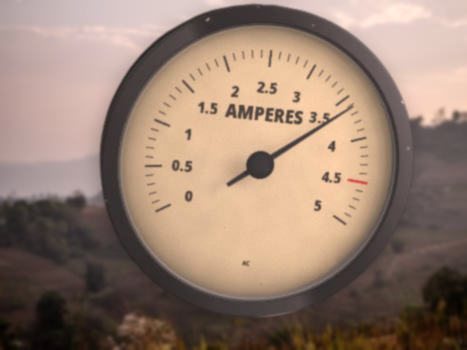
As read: 3.6A
